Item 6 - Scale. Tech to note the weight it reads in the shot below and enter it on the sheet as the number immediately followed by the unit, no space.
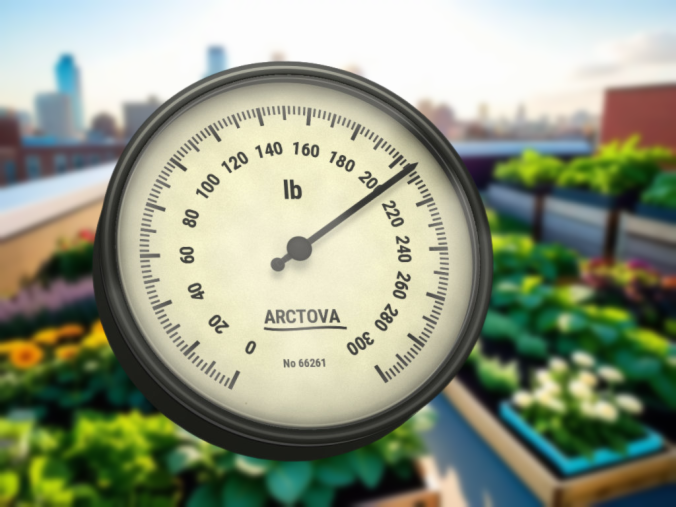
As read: 206lb
